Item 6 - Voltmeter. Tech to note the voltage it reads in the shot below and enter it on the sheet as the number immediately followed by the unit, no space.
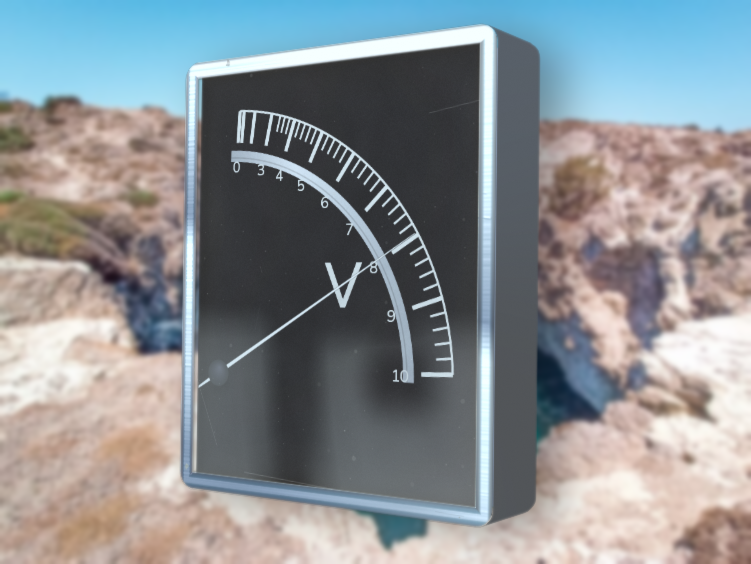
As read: 8V
